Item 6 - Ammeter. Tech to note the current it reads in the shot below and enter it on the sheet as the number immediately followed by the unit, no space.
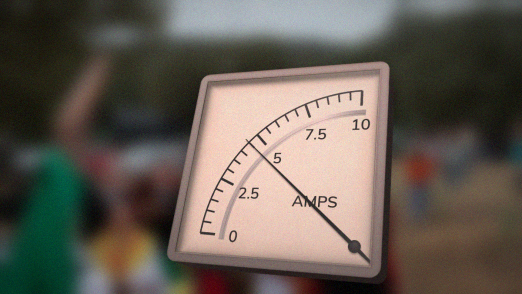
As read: 4.5A
